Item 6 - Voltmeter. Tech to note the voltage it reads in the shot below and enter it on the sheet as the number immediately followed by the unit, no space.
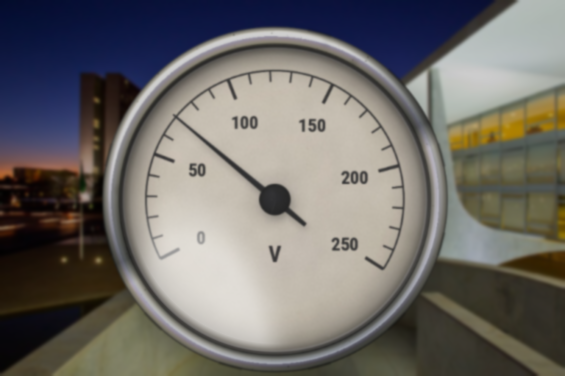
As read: 70V
